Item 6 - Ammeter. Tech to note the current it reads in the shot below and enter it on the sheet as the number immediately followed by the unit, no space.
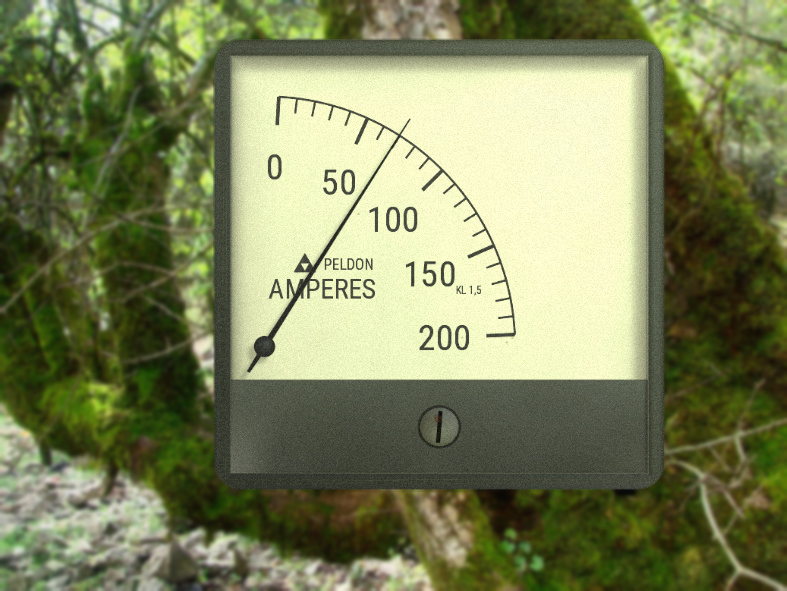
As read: 70A
